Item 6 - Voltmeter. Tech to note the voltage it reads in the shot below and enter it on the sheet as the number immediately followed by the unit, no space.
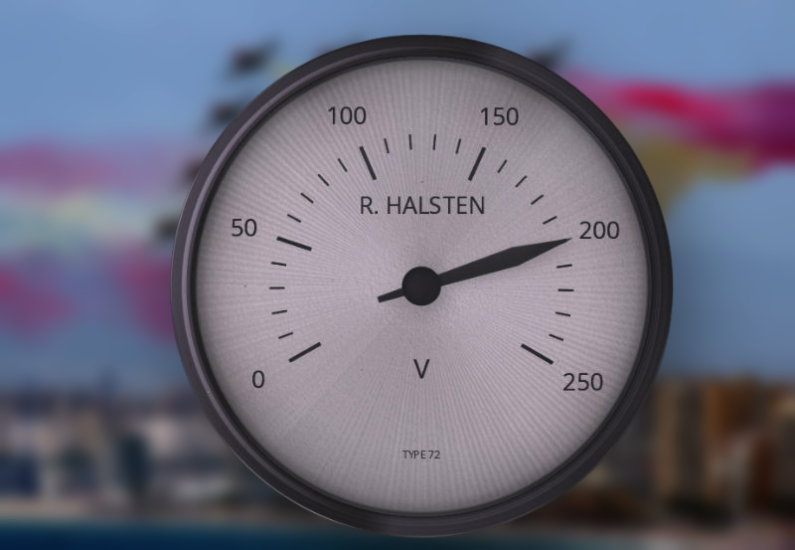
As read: 200V
